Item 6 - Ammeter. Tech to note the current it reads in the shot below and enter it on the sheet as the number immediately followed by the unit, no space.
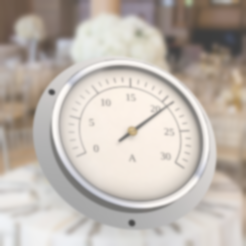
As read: 21A
